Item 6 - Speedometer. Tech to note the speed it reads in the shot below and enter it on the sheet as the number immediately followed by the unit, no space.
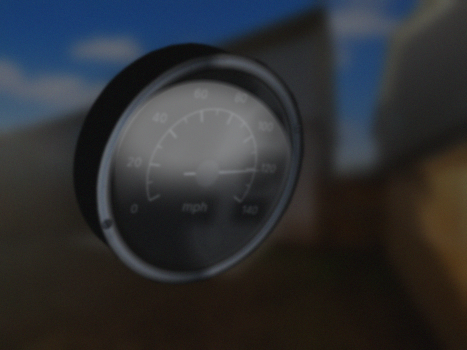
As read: 120mph
